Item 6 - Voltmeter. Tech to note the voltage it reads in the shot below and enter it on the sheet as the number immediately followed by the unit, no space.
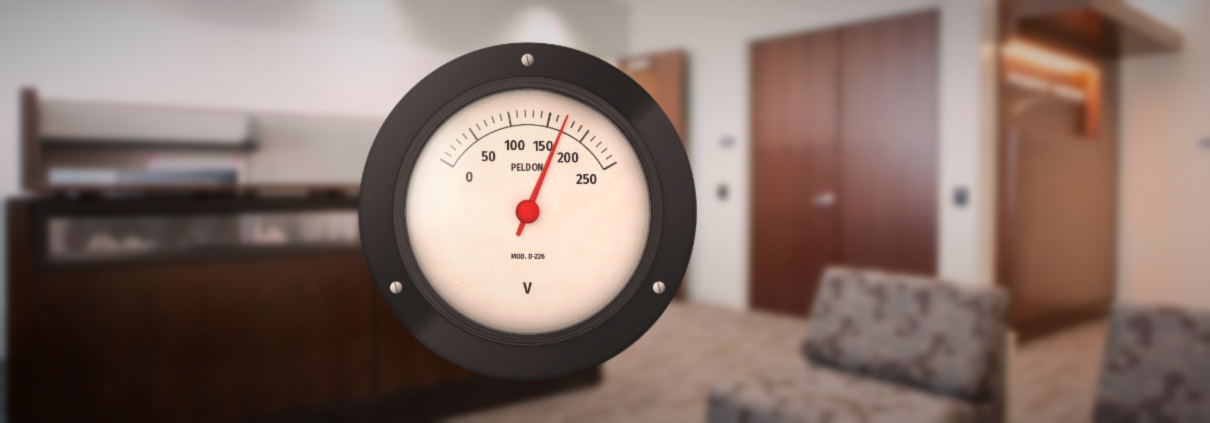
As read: 170V
